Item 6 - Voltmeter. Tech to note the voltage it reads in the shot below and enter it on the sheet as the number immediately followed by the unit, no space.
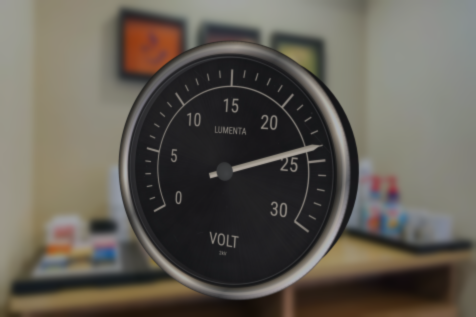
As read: 24V
